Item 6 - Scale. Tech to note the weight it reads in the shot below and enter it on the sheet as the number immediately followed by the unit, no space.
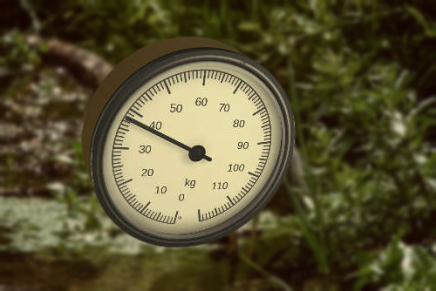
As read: 38kg
